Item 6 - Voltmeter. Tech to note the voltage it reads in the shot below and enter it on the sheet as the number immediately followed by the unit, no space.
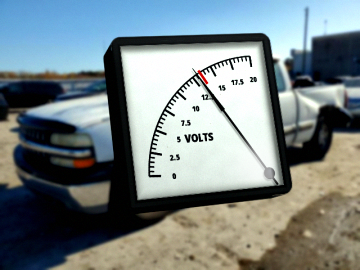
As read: 13V
